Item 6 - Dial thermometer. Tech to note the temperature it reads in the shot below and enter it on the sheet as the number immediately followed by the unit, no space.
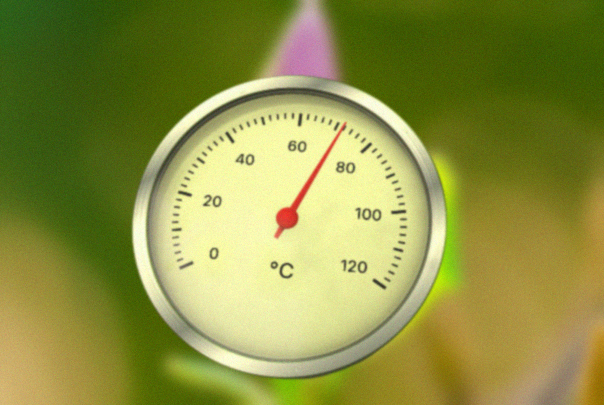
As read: 72°C
